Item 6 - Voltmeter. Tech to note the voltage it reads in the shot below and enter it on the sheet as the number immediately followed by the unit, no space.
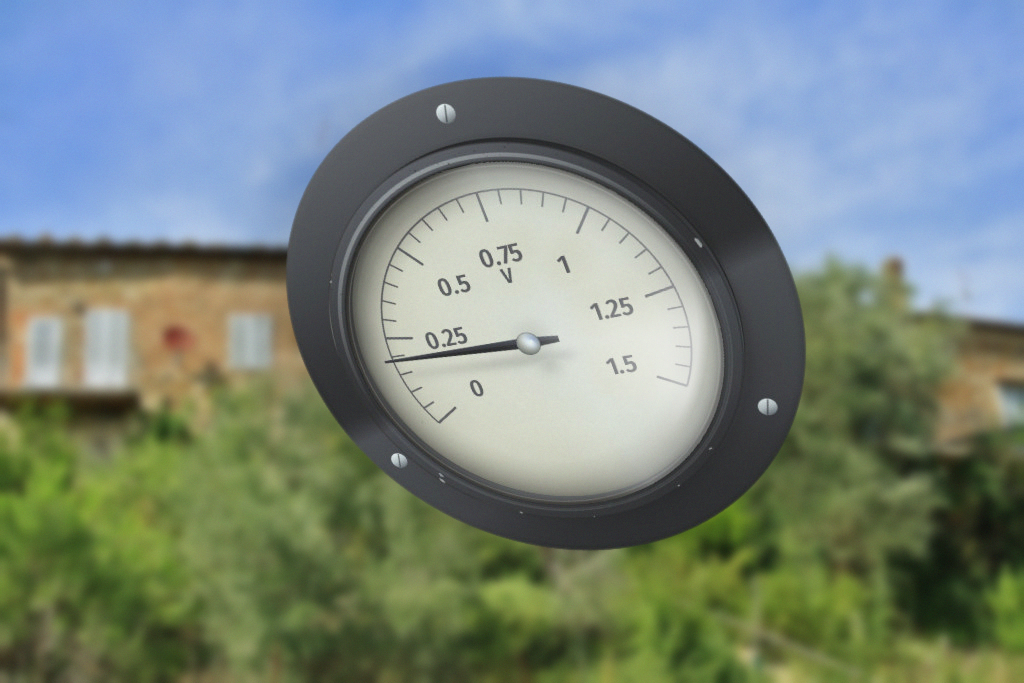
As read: 0.2V
